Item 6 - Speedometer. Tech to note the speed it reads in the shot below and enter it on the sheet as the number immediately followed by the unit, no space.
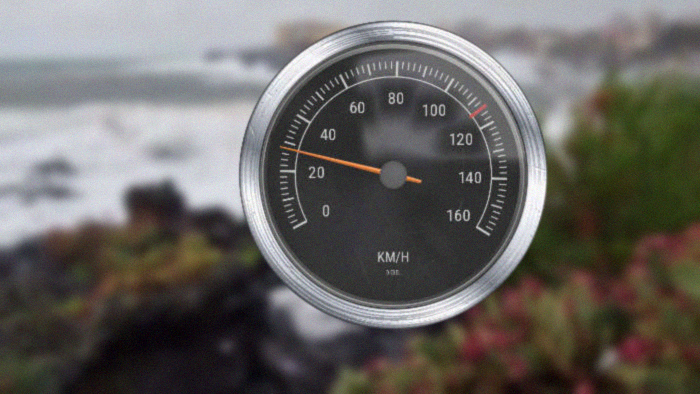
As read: 28km/h
